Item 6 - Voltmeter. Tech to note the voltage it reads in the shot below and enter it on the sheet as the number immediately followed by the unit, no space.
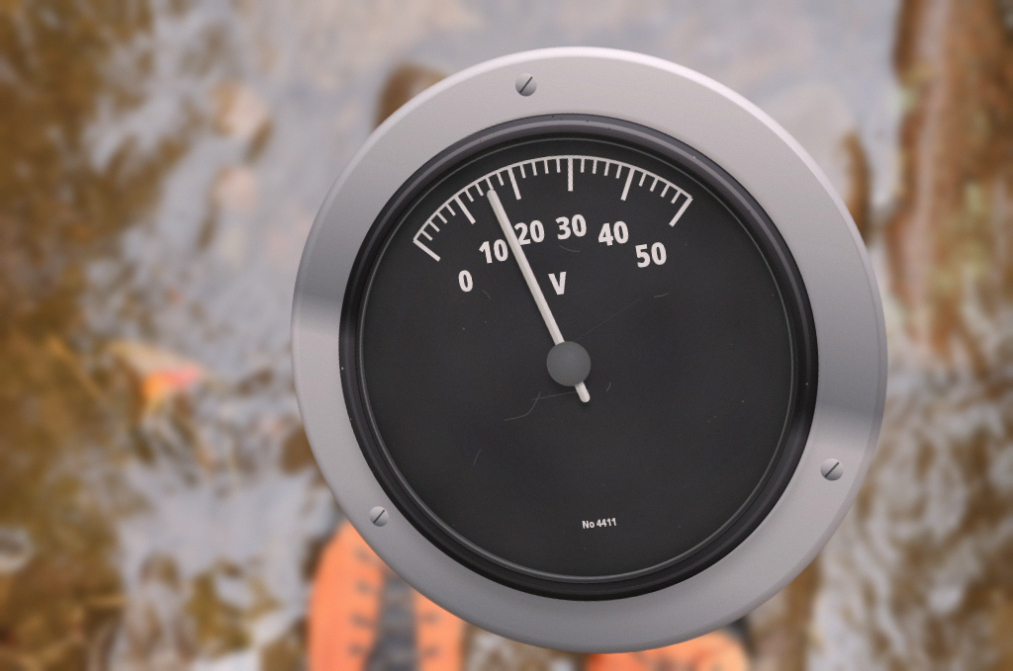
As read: 16V
